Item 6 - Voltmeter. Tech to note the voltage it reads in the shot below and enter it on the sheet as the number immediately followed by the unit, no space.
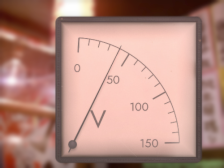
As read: 40V
